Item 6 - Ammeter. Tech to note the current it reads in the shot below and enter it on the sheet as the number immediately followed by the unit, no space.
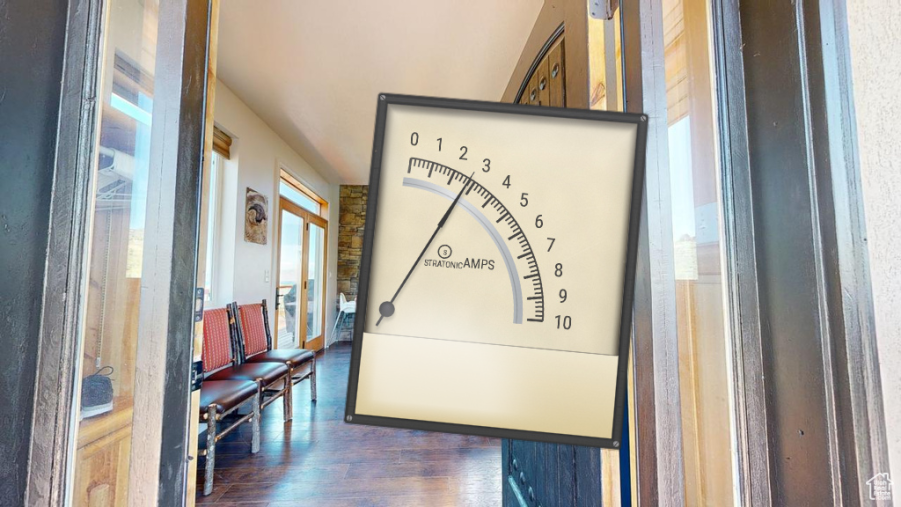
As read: 2.8A
